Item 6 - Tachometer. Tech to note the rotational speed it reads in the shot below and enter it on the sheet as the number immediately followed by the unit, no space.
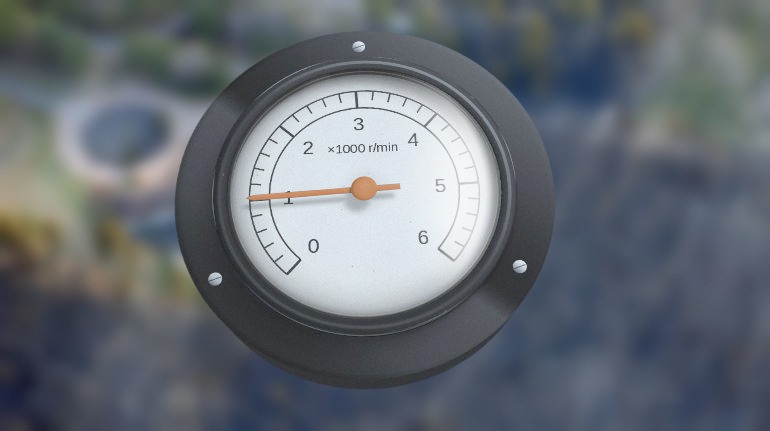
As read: 1000rpm
